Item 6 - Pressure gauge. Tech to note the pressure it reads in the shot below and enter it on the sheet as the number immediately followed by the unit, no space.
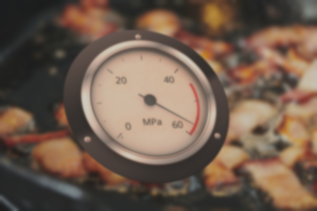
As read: 57.5MPa
